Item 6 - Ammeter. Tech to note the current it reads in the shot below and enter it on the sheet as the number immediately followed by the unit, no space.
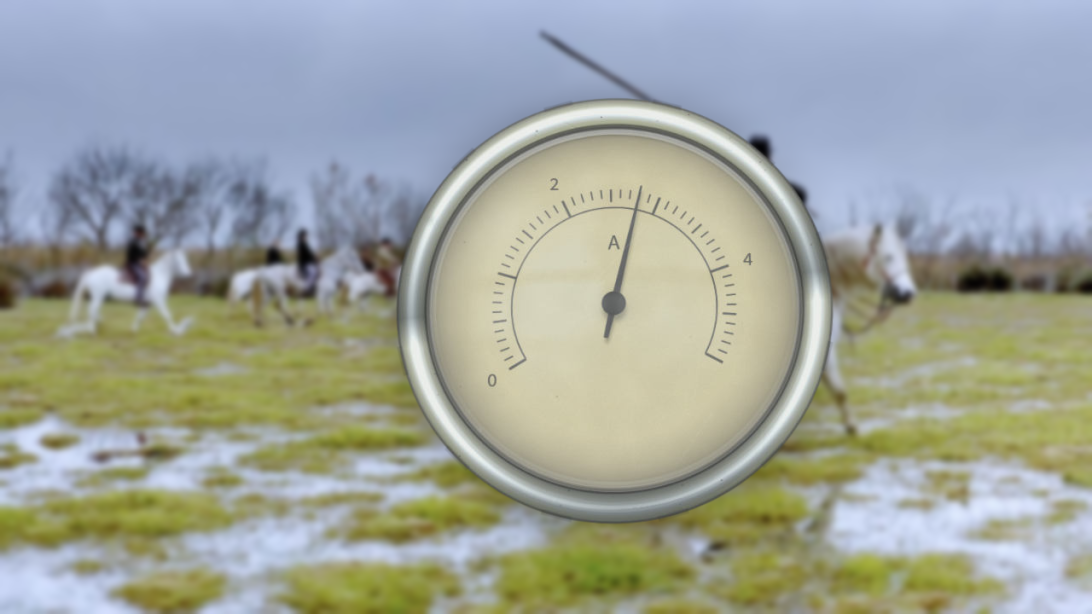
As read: 2.8A
